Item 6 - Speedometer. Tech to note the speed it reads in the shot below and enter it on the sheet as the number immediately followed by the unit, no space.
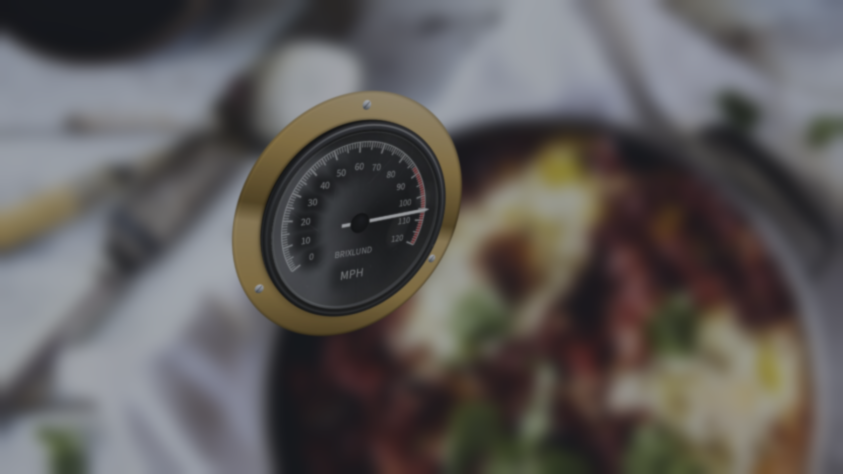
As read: 105mph
